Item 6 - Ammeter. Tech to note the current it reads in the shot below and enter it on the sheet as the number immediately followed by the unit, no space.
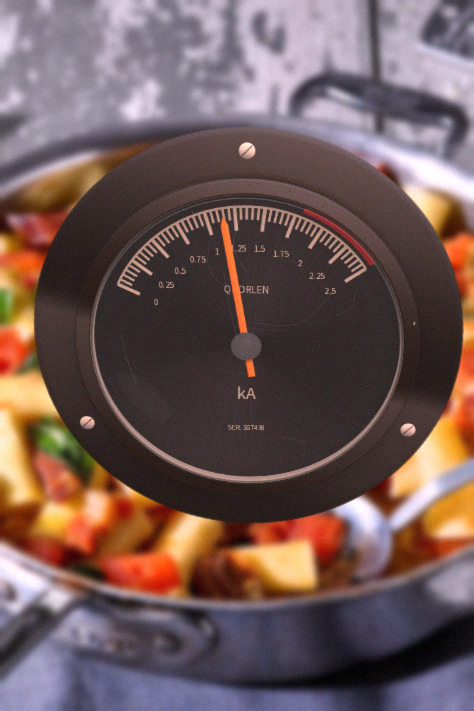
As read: 1.15kA
